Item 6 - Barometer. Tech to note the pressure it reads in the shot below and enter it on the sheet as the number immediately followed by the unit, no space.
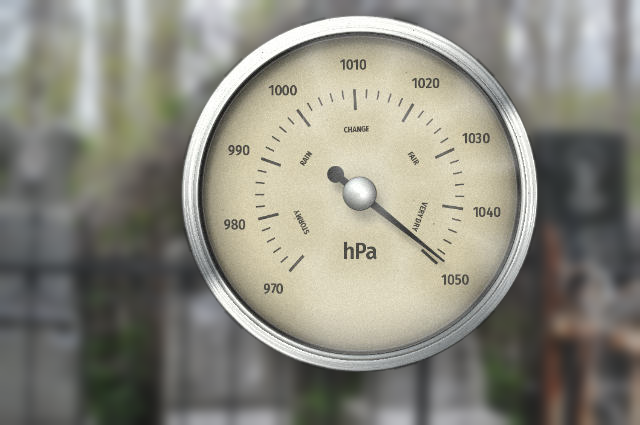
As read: 1049hPa
